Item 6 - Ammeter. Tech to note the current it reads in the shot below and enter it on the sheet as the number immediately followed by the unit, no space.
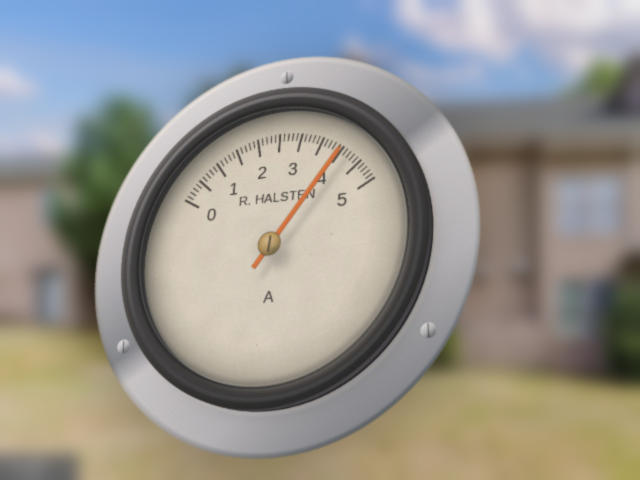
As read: 4A
